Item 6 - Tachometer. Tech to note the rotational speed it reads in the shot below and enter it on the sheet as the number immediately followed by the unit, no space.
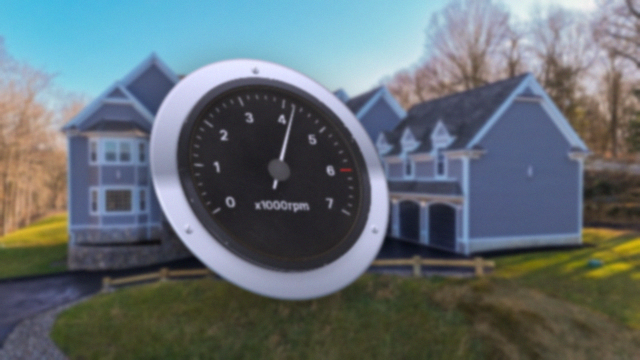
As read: 4200rpm
